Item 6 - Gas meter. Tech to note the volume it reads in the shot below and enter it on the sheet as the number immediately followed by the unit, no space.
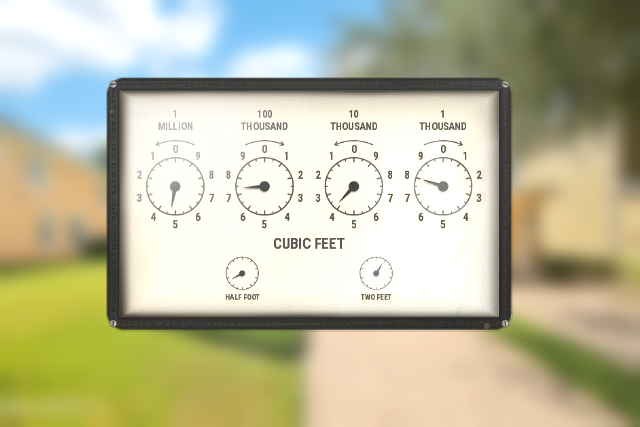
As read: 473800ft³
